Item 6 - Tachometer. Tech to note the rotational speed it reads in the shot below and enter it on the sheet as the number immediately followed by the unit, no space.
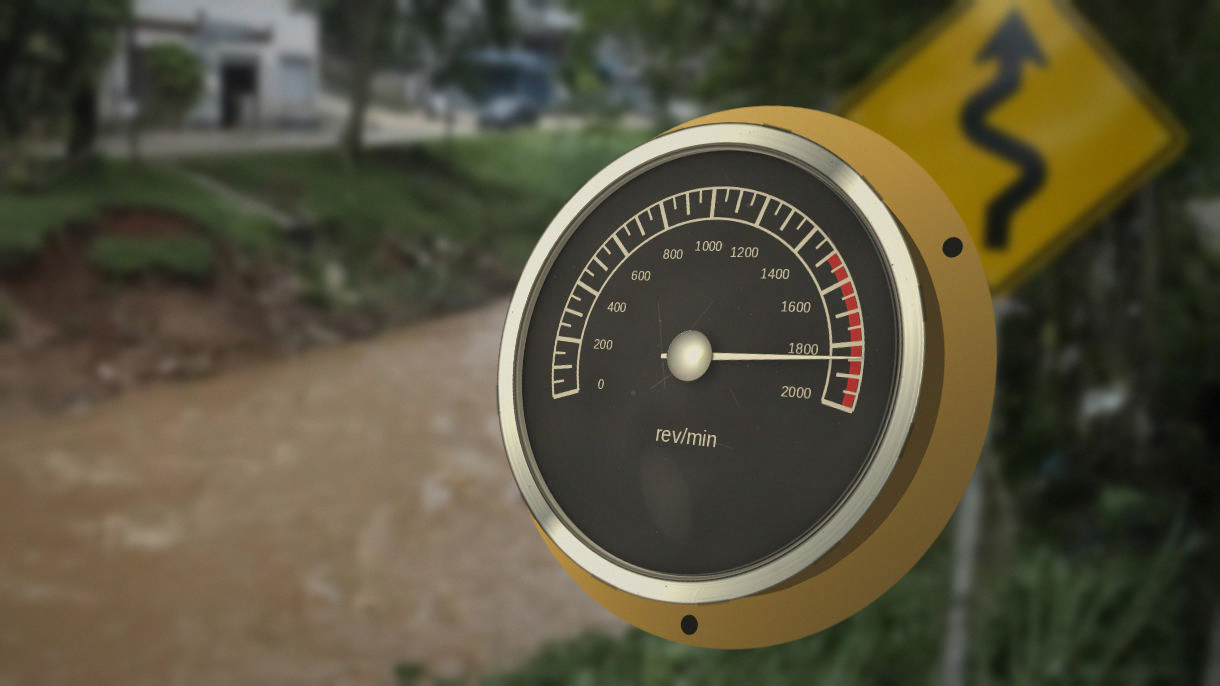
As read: 1850rpm
